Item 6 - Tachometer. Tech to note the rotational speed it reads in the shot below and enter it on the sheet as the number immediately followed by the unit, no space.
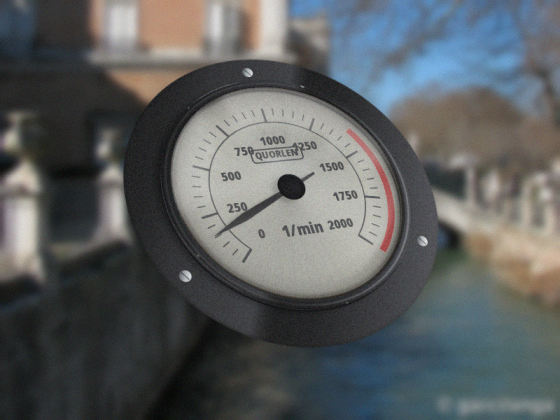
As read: 150rpm
